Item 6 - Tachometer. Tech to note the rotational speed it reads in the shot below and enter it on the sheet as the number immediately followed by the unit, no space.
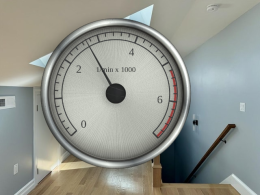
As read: 2700rpm
